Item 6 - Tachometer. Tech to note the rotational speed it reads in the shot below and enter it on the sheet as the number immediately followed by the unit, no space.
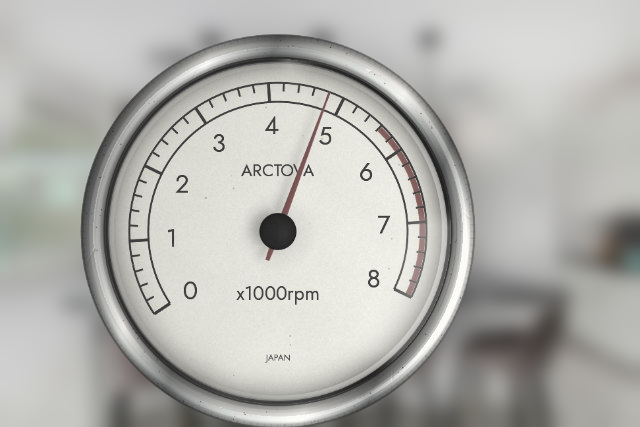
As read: 4800rpm
